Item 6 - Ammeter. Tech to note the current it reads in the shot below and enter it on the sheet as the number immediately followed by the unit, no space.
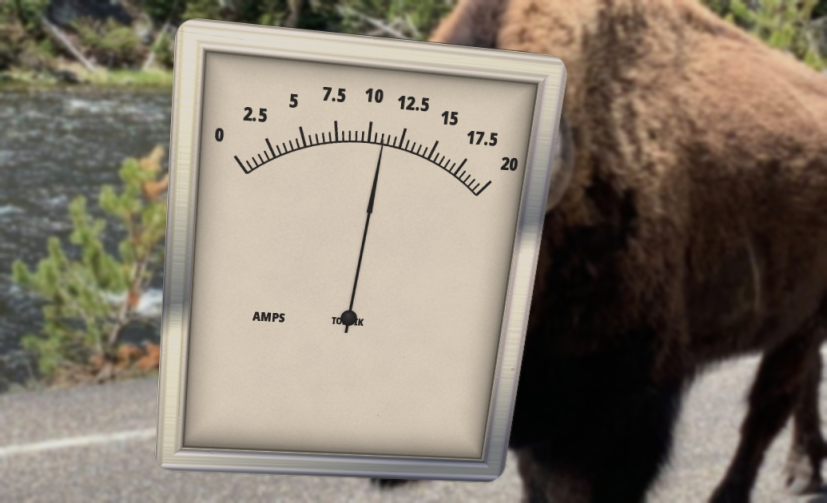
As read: 11A
